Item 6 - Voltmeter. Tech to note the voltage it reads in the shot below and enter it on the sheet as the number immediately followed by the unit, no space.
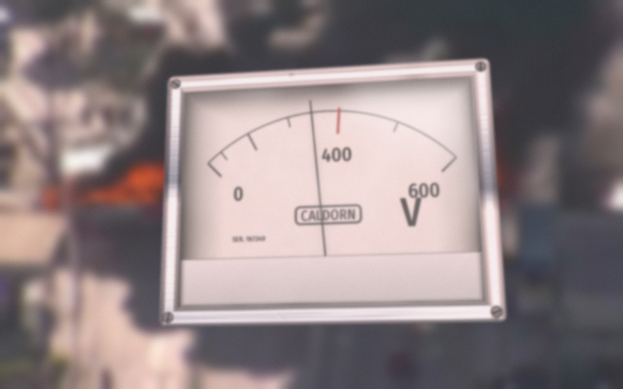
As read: 350V
